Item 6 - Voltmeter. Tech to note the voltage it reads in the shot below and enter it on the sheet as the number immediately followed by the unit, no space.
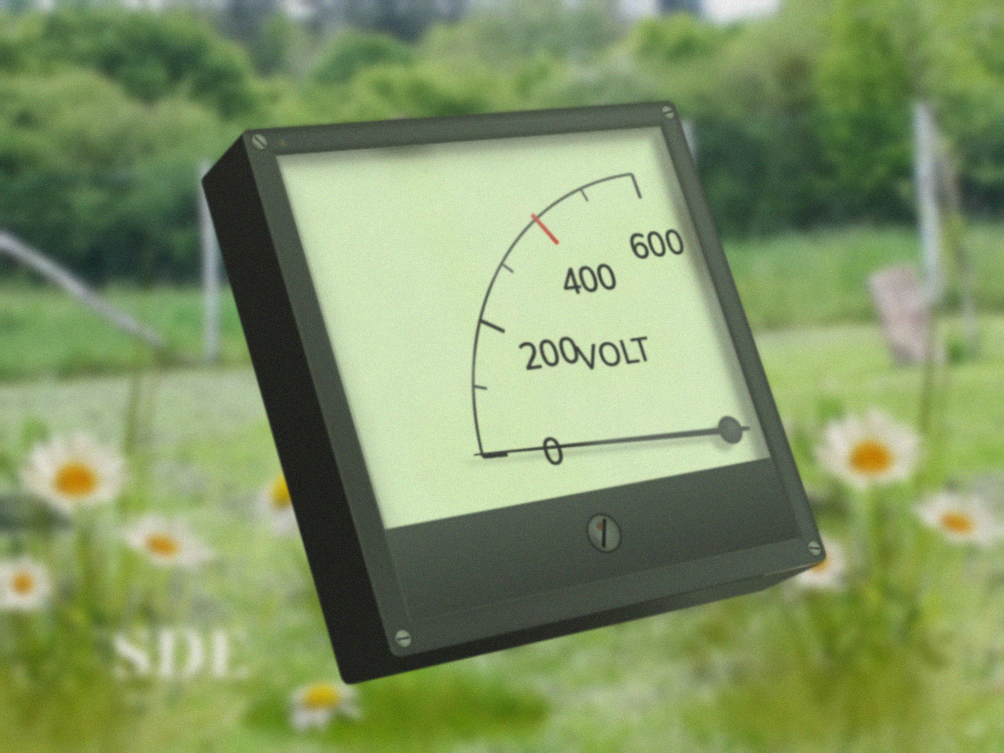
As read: 0V
